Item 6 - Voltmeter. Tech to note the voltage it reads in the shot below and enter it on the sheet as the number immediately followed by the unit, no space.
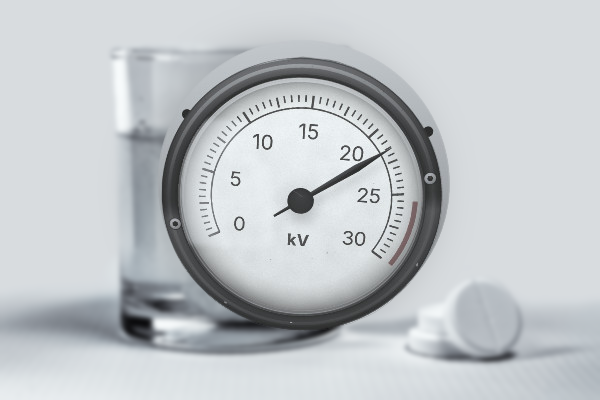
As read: 21.5kV
